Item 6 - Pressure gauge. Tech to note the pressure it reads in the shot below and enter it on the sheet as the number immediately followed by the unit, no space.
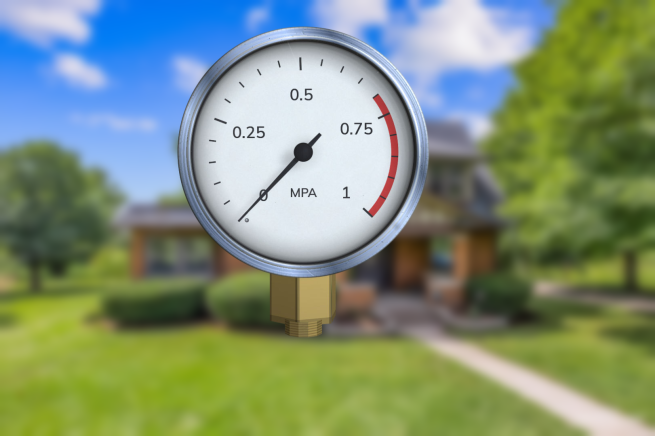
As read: 0MPa
